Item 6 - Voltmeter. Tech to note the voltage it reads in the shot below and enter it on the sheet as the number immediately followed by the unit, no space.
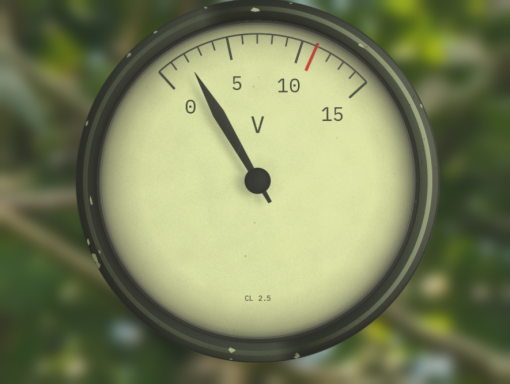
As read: 2V
